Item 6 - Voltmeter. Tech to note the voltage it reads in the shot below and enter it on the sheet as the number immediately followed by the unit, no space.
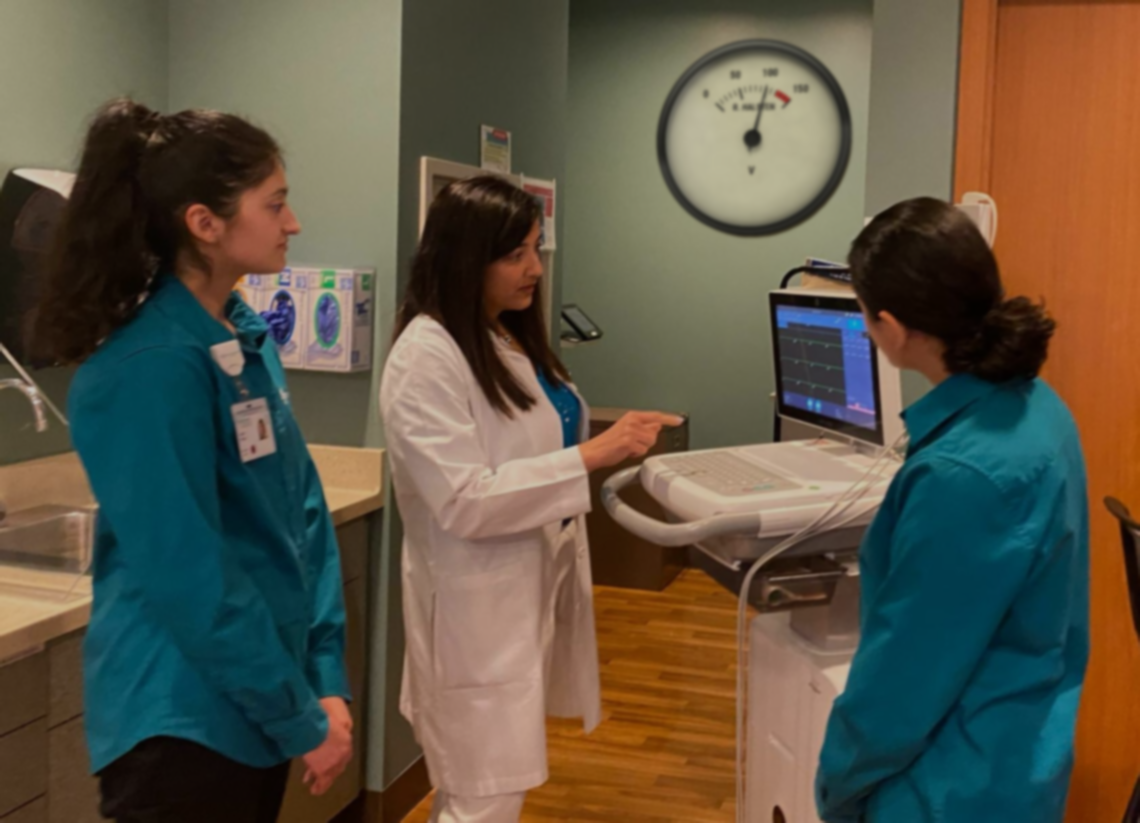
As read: 100V
